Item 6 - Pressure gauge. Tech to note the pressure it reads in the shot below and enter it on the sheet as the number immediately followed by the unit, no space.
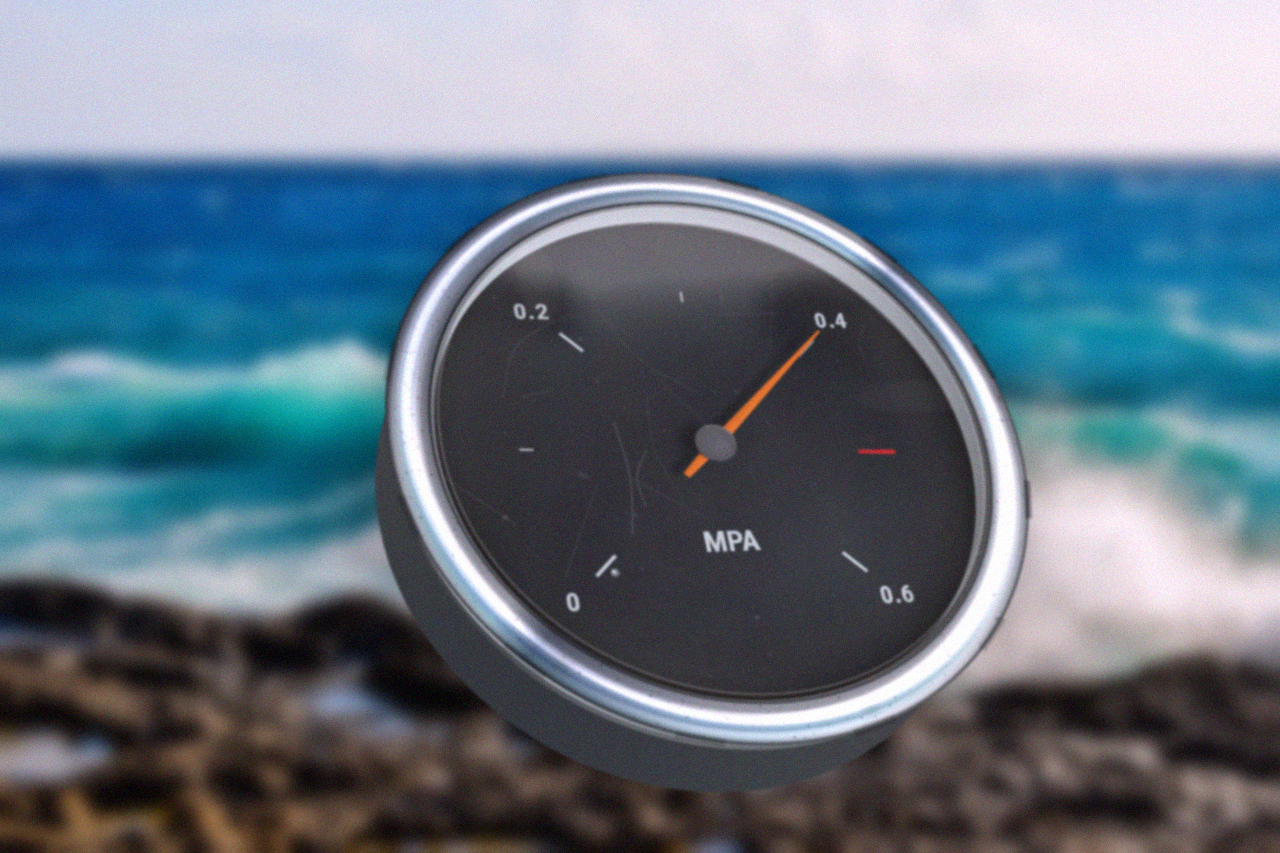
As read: 0.4MPa
